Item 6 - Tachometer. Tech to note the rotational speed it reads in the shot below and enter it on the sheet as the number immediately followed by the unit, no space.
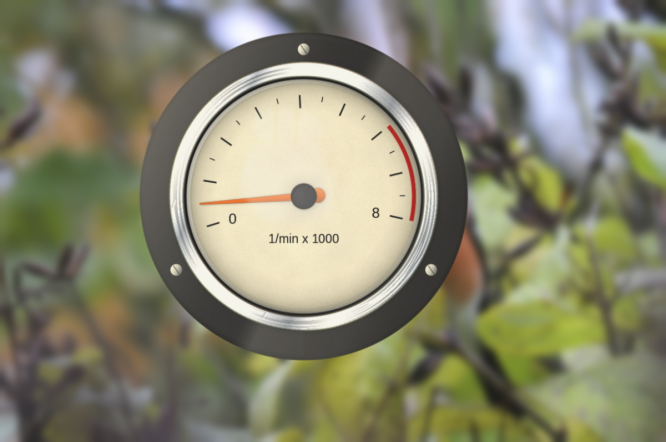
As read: 500rpm
